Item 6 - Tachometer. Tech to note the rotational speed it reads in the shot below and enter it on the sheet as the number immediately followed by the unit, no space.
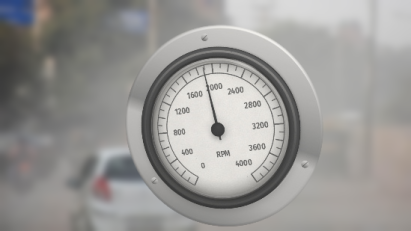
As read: 1900rpm
